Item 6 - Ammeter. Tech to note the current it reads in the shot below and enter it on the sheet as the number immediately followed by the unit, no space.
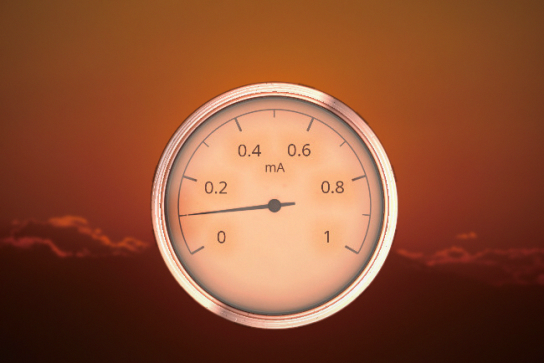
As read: 0.1mA
